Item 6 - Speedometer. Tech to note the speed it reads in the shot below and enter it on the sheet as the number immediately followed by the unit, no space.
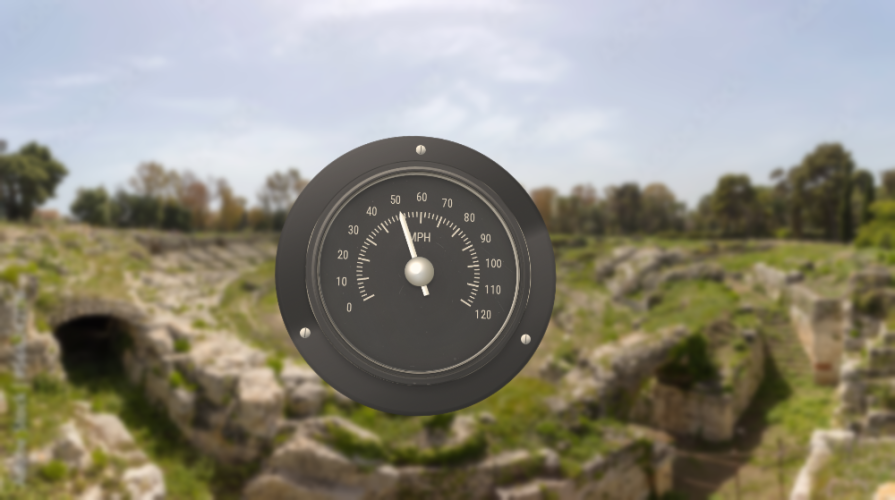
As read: 50mph
